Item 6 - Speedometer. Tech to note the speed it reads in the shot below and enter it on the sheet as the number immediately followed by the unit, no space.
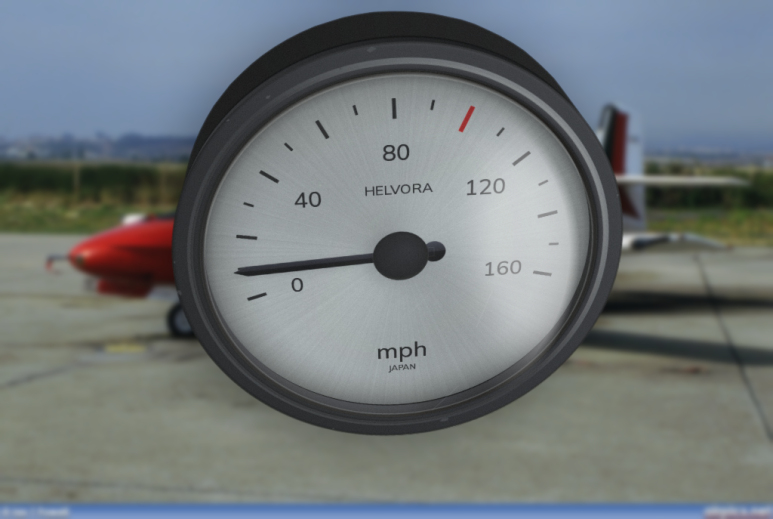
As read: 10mph
